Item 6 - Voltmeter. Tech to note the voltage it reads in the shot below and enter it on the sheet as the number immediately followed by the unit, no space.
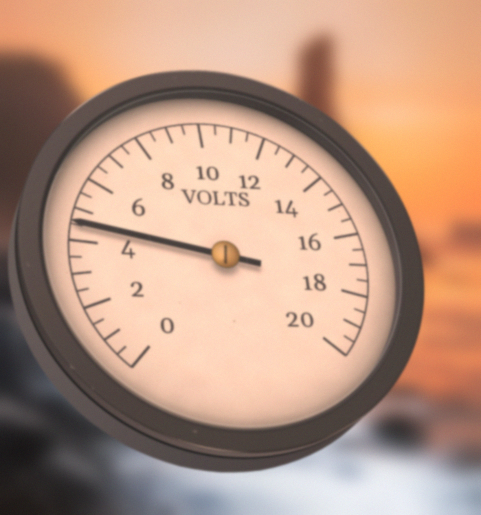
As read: 4.5V
